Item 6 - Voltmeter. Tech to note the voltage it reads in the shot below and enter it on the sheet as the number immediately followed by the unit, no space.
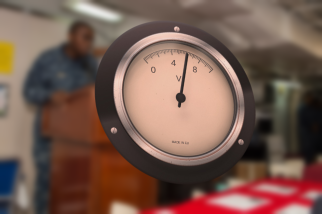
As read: 6V
